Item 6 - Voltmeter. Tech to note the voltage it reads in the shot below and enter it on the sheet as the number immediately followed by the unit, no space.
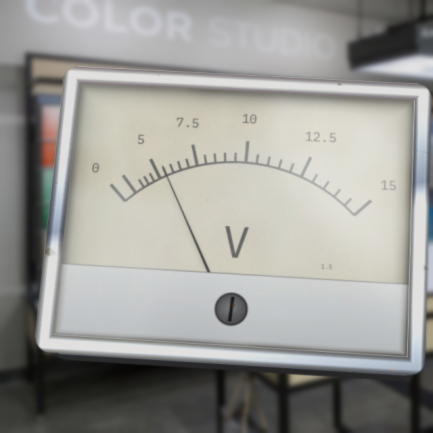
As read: 5.5V
